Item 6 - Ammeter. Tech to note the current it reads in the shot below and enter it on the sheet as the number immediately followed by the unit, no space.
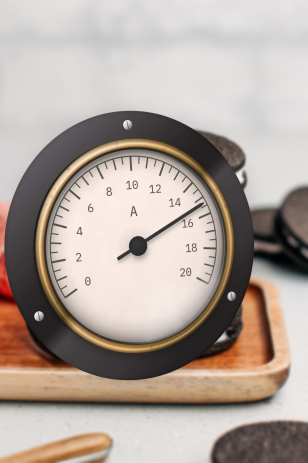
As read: 15.25A
